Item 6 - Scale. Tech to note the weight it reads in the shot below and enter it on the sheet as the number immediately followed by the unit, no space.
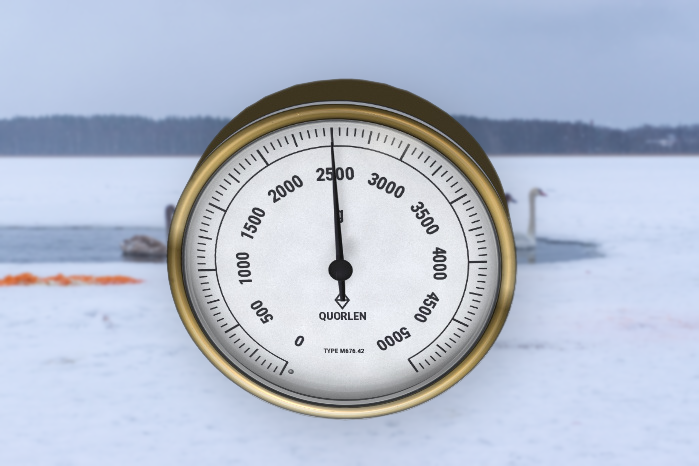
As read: 2500g
